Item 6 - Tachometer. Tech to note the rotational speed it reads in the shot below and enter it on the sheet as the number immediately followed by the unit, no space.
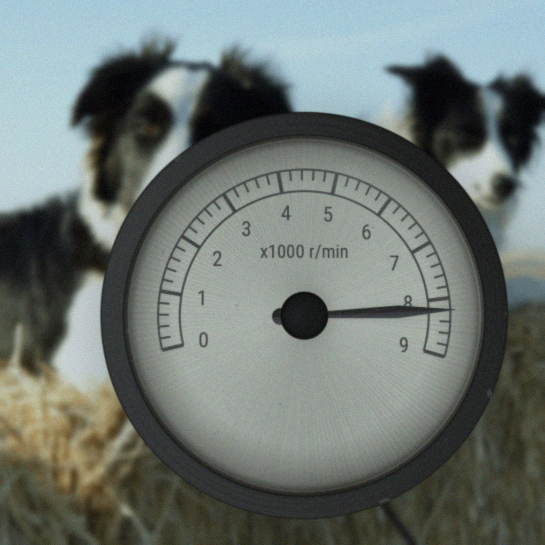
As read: 8200rpm
